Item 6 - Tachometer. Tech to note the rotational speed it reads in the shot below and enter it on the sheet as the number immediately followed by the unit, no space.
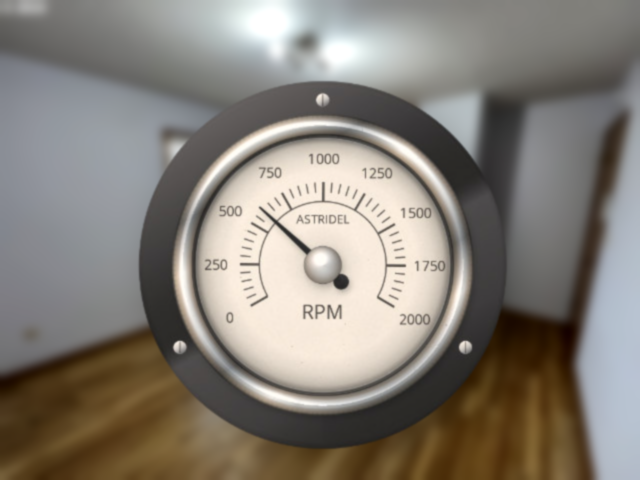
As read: 600rpm
